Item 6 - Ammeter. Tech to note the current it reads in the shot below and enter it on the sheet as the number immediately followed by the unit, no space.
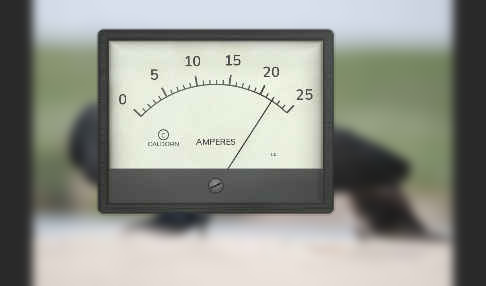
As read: 22A
